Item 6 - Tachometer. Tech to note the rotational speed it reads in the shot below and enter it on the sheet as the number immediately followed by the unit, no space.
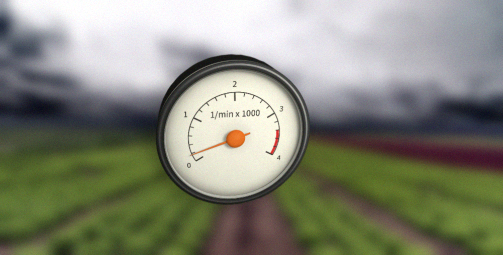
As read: 200rpm
